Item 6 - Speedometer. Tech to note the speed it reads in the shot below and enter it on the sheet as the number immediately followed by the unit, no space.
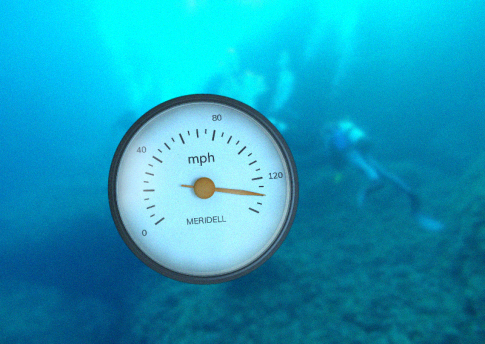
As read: 130mph
